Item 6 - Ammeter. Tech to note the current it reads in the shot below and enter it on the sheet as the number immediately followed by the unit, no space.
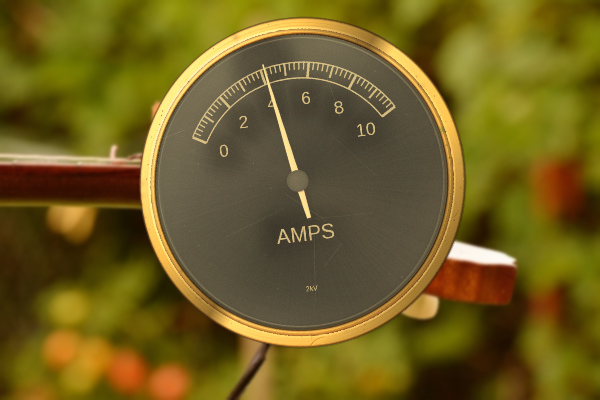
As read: 4.2A
